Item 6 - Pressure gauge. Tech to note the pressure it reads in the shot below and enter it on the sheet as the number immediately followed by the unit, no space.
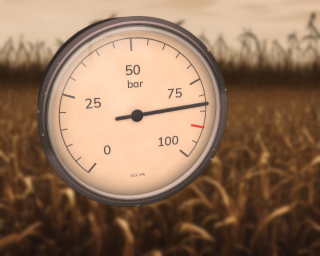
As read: 82.5bar
